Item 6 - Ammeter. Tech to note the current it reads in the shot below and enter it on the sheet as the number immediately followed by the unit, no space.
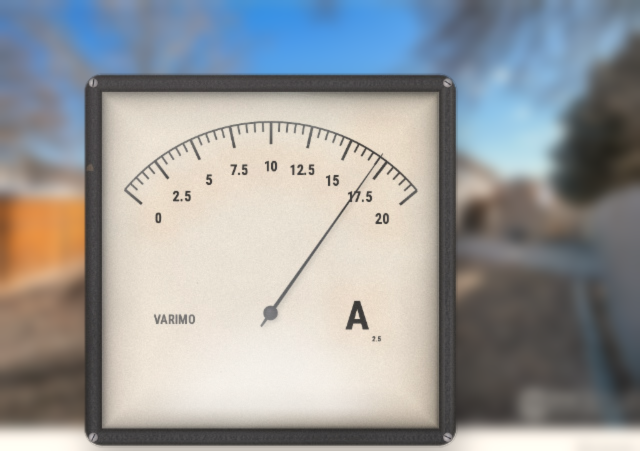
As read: 17A
